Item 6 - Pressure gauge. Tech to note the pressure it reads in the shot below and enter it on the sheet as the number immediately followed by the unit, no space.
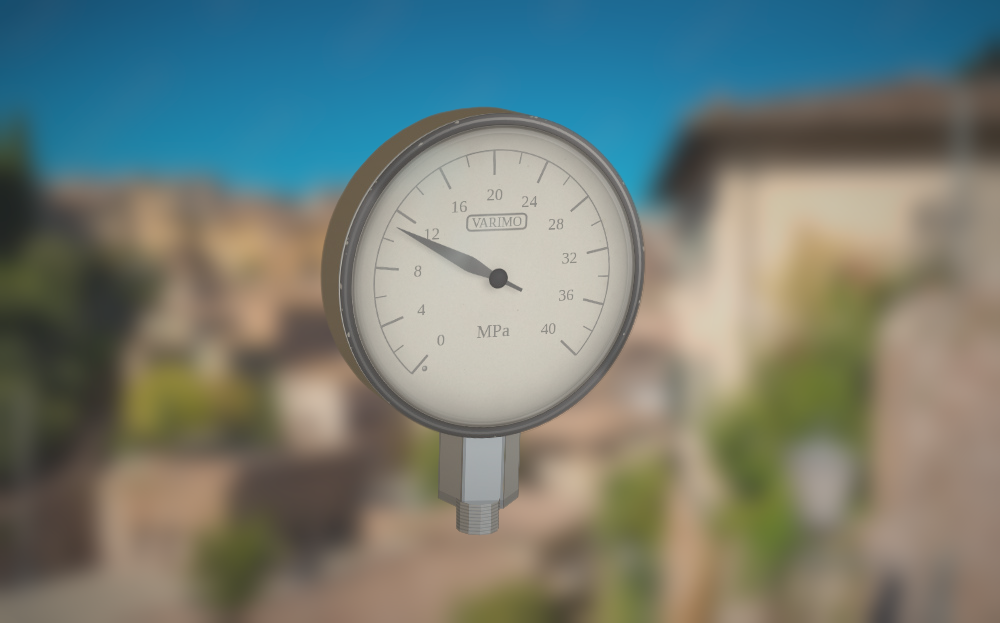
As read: 11MPa
